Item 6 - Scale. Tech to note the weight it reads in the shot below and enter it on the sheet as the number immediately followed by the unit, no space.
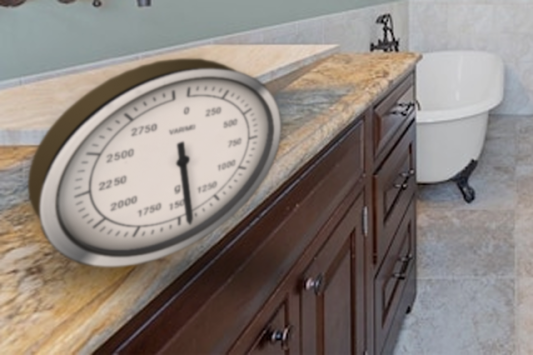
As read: 1450g
